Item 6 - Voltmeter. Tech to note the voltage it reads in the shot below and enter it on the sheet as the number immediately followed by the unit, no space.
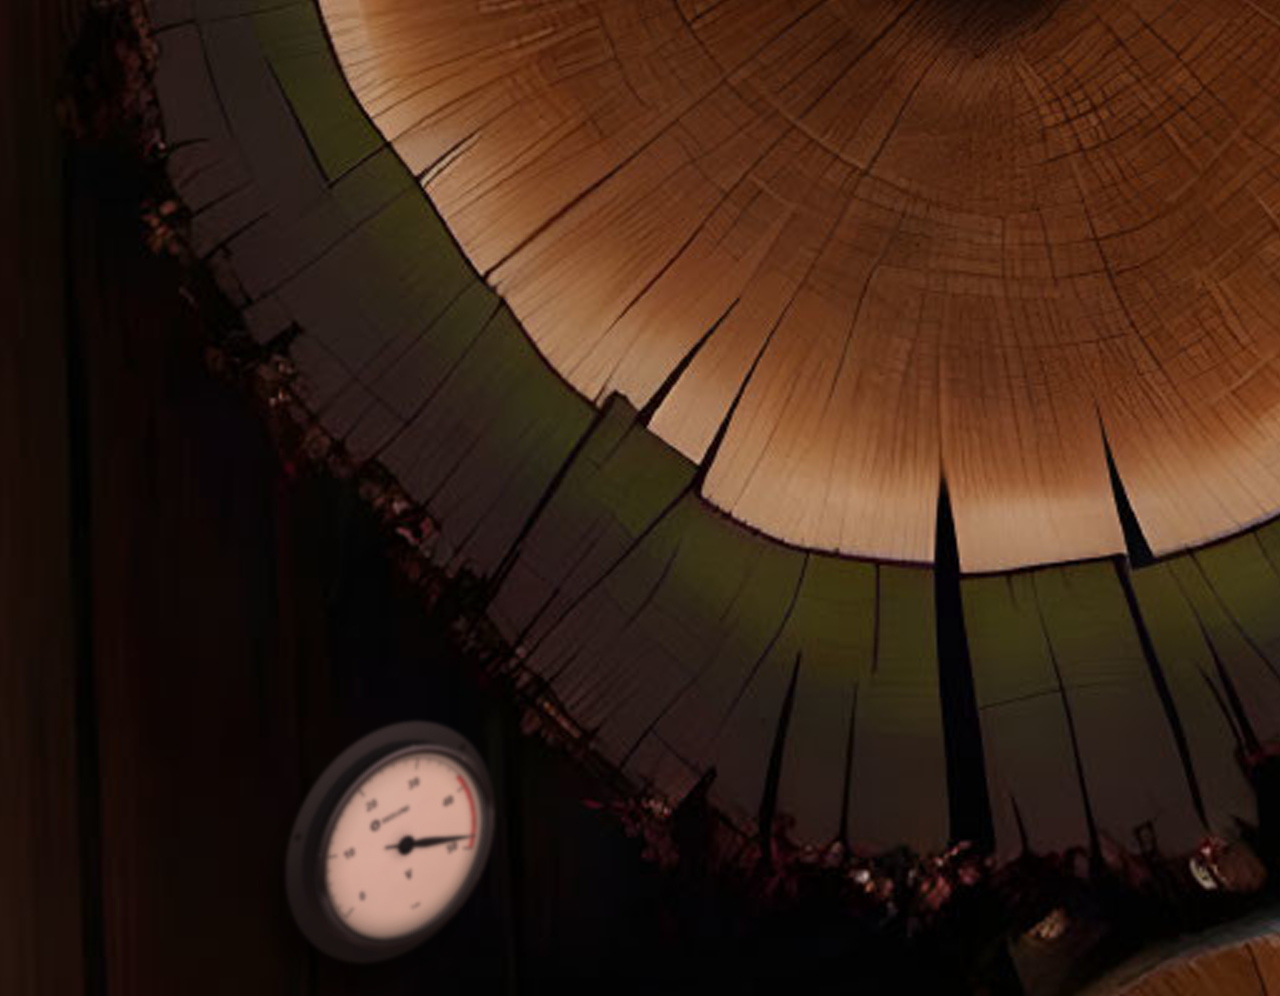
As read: 48V
